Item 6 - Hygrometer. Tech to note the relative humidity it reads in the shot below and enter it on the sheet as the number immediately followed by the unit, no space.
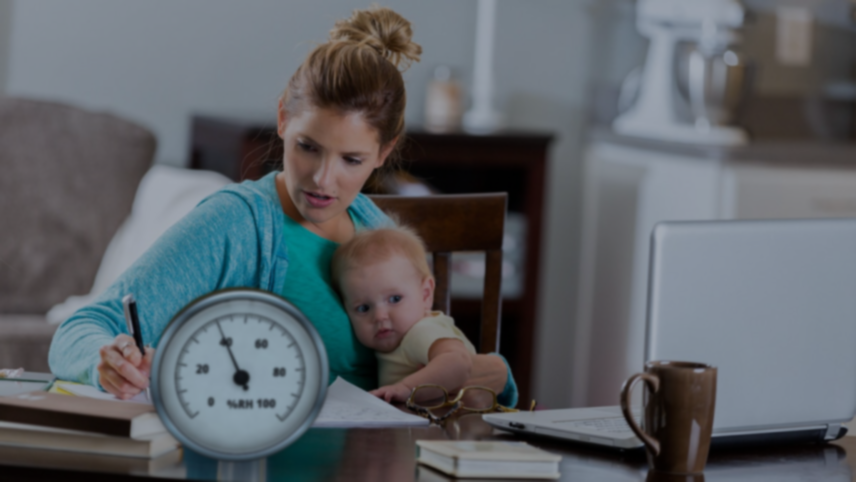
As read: 40%
